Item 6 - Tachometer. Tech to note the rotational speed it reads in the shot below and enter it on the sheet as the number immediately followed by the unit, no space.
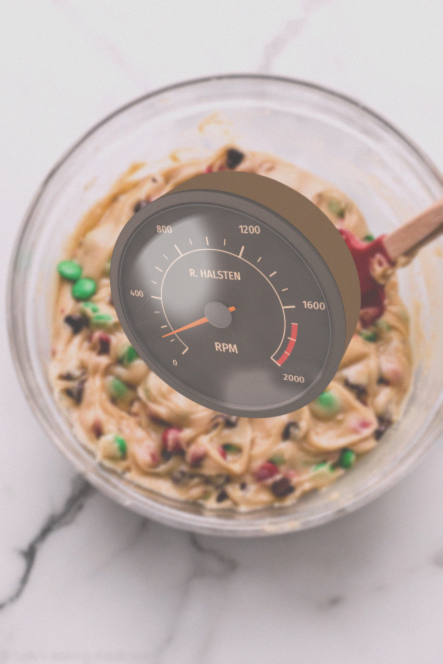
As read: 150rpm
